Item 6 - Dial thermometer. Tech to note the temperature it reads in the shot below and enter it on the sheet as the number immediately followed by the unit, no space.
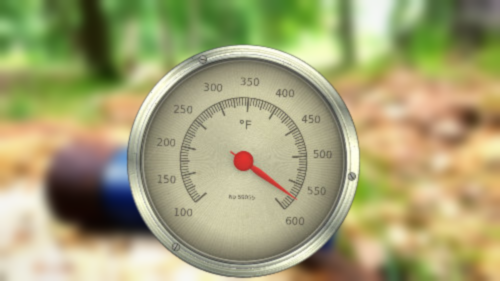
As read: 575°F
